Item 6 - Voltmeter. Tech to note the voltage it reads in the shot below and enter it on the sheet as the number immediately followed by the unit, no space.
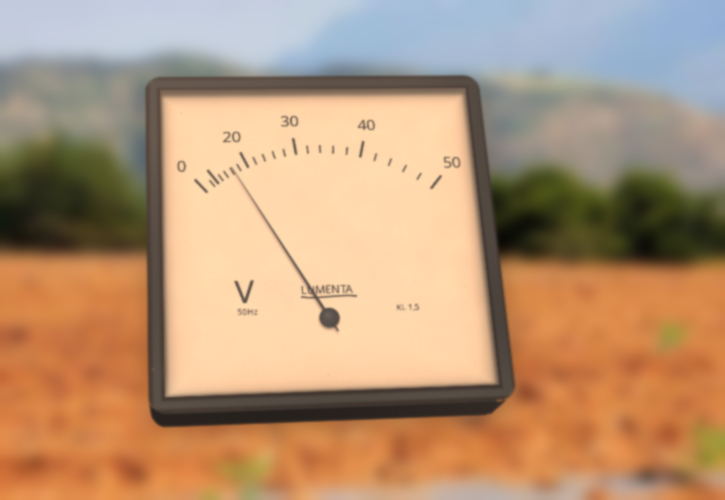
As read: 16V
